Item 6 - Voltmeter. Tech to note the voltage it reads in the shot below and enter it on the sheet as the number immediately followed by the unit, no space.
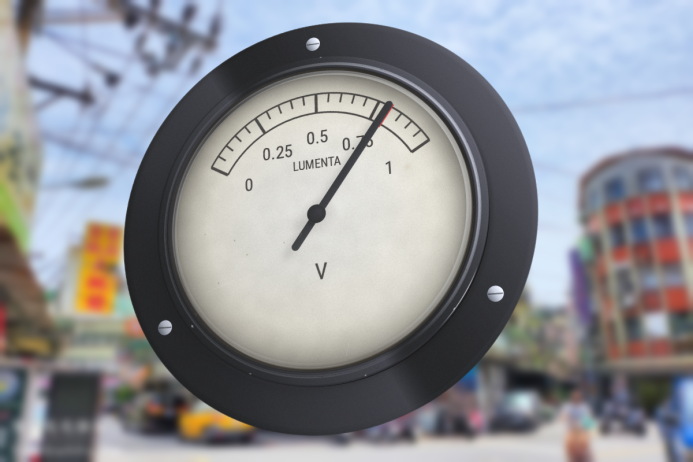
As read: 0.8V
